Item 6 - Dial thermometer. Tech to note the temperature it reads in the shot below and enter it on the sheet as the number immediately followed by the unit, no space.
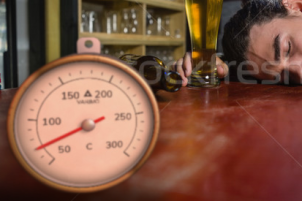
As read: 70°C
